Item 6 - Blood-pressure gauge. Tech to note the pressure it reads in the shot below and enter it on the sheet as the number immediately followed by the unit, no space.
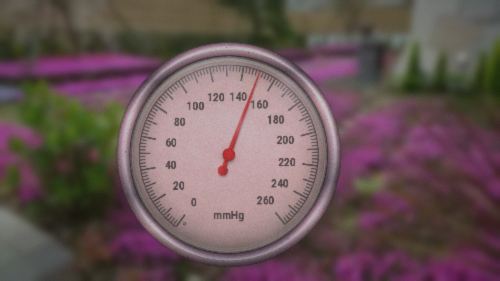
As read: 150mmHg
